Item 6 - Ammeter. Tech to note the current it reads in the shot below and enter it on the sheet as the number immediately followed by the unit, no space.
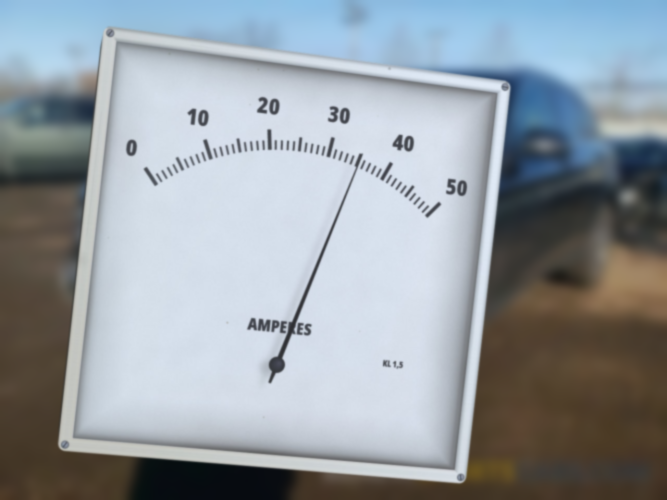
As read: 35A
